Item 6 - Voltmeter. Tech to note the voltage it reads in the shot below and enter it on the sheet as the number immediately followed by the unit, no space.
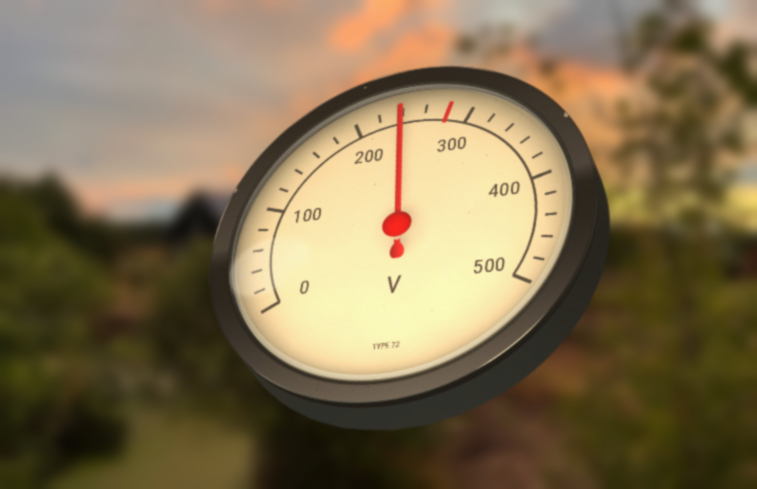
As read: 240V
